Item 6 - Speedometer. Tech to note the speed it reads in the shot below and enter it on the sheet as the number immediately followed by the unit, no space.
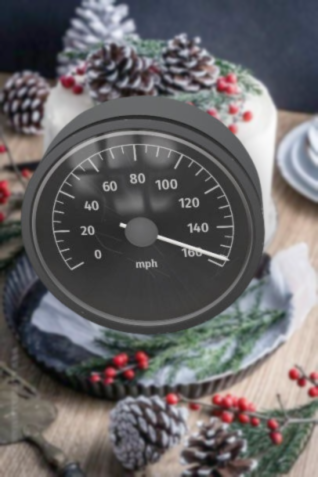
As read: 155mph
